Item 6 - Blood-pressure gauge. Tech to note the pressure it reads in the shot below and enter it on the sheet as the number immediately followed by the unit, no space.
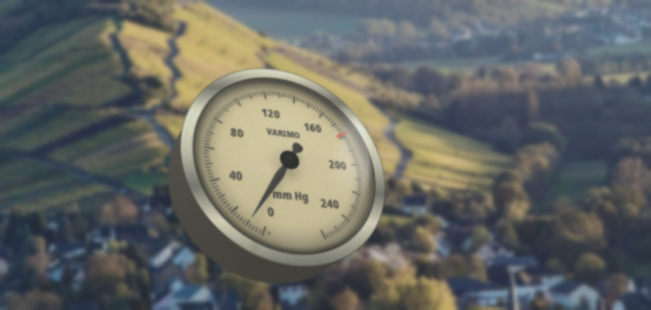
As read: 10mmHg
